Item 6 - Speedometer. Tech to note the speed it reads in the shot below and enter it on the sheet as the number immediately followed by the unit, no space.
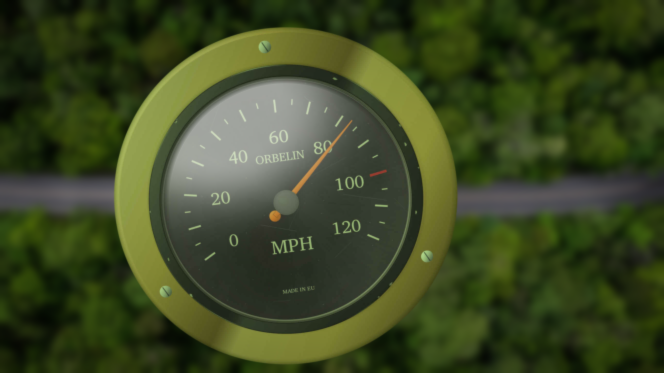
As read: 82.5mph
